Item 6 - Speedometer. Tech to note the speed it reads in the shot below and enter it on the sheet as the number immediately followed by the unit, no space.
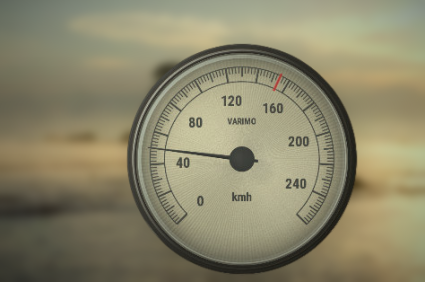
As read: 50km/h
